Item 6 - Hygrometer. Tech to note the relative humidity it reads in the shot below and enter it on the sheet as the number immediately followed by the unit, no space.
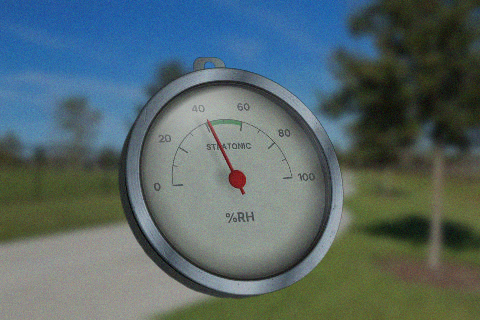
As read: 40%
